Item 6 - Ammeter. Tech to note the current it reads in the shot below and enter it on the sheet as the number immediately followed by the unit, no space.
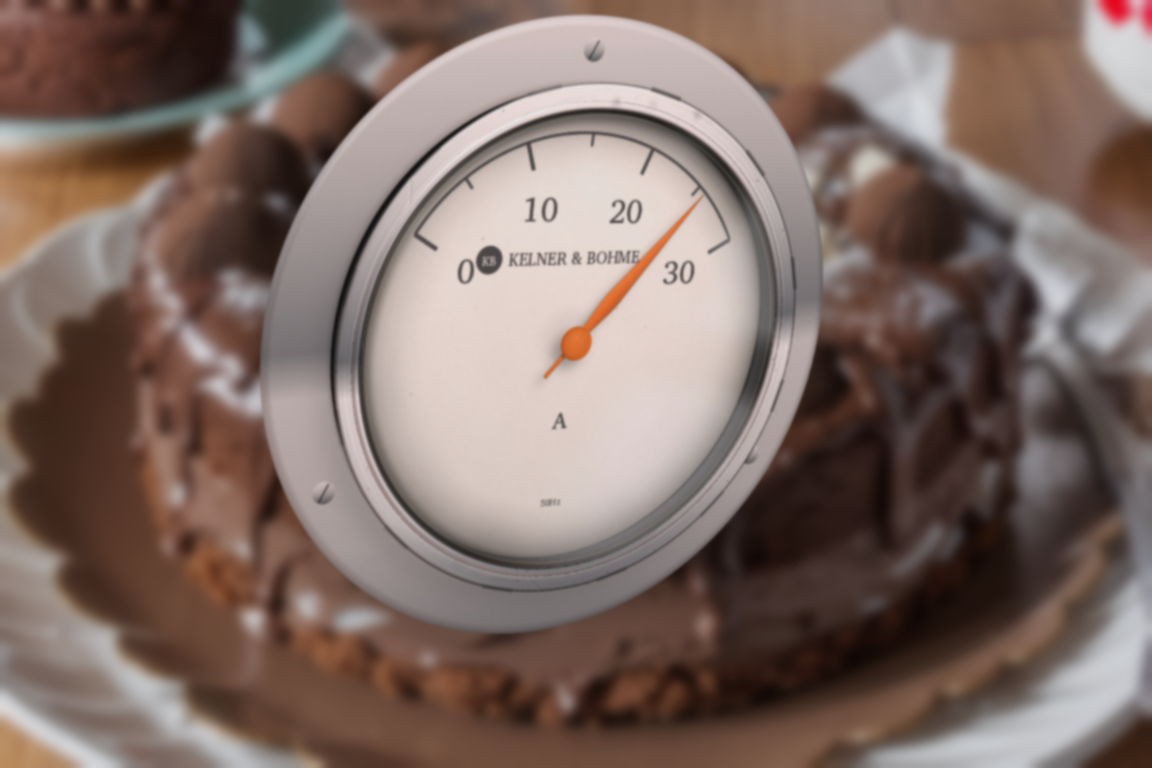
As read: 25A
